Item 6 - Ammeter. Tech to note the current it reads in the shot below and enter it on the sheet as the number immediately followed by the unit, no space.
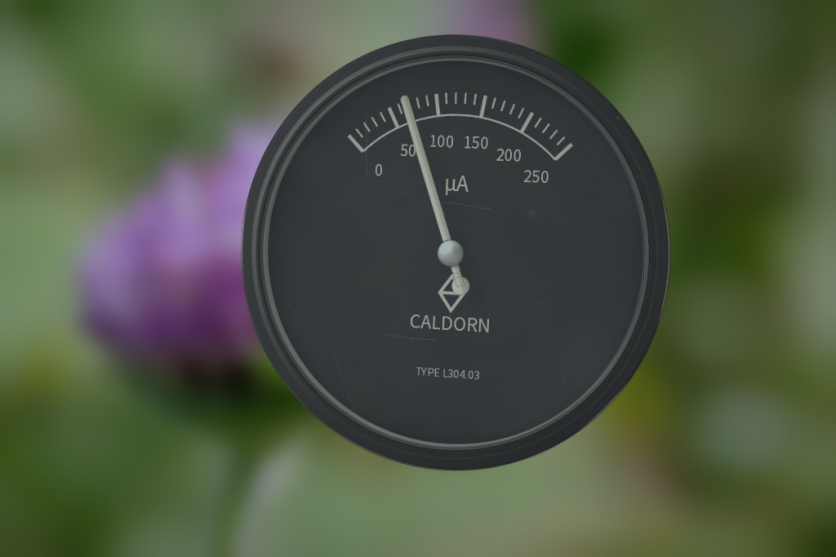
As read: 70µA
